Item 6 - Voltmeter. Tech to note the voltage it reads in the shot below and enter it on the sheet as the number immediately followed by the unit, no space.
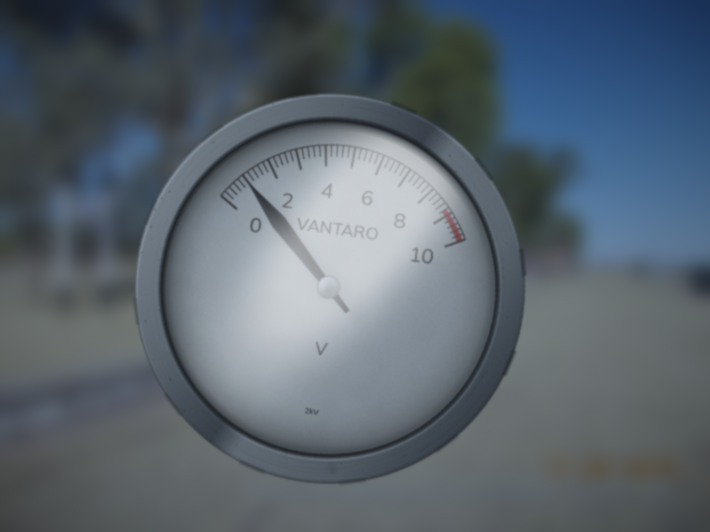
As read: 1V
